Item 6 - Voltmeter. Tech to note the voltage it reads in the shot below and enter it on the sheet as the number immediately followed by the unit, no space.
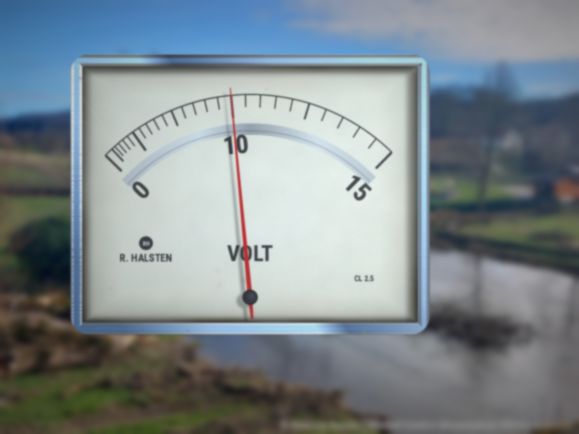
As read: 10V
